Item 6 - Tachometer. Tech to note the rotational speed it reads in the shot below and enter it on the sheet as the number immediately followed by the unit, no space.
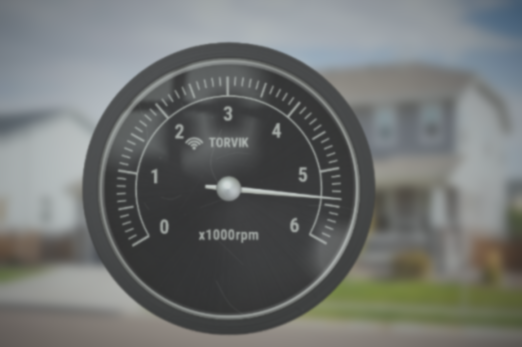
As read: 5400rpm
